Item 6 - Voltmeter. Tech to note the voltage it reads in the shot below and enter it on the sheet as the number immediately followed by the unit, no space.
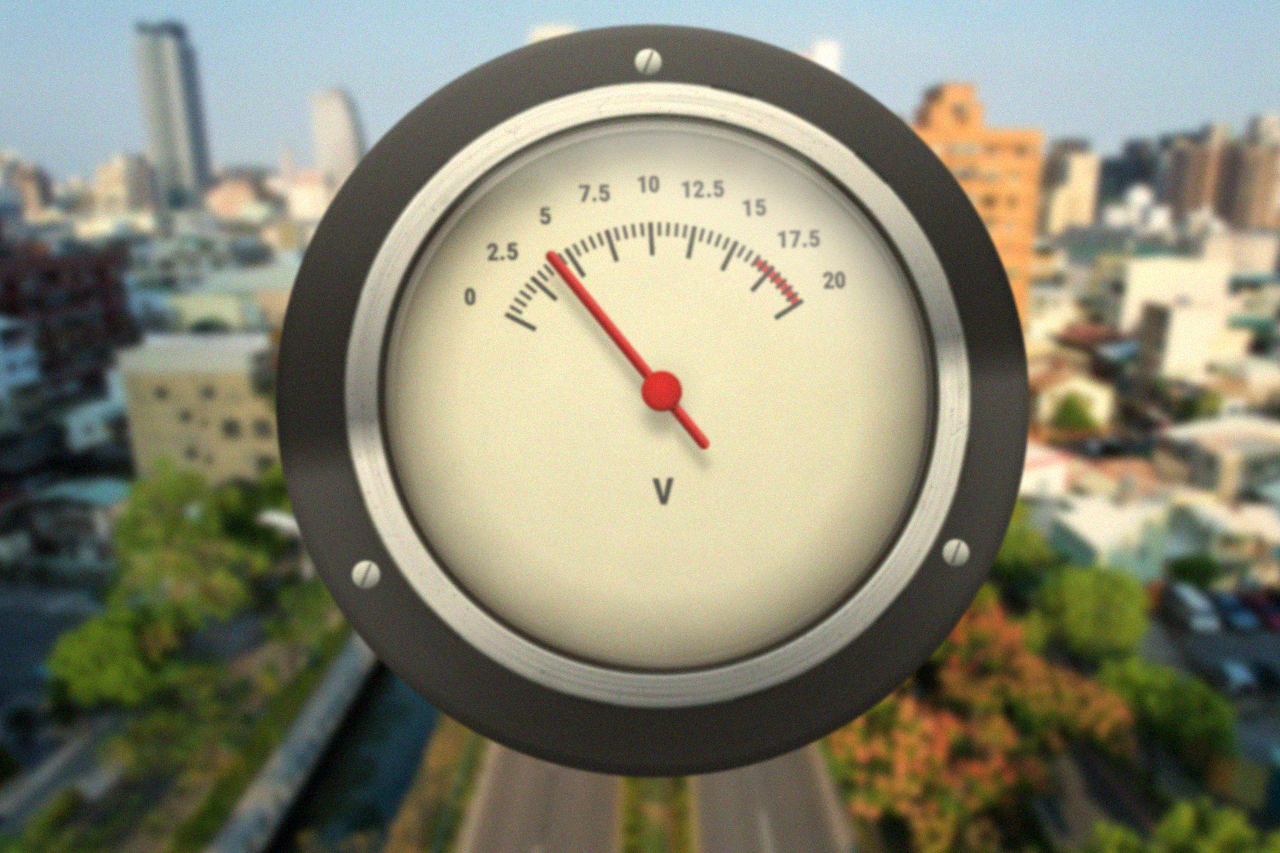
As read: 4V
